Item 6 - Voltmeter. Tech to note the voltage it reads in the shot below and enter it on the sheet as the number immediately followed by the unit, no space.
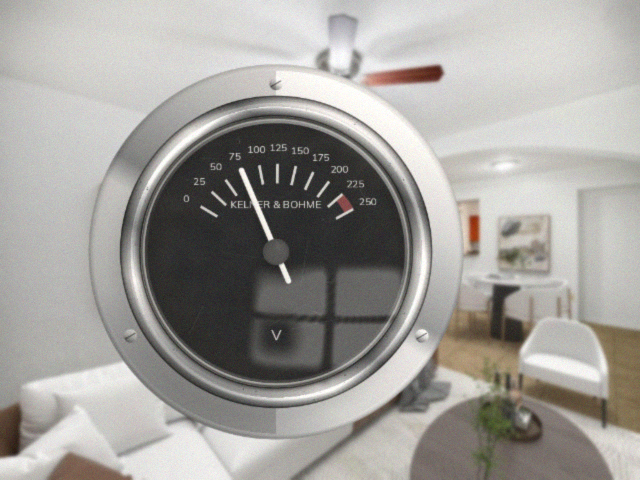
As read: 75V
